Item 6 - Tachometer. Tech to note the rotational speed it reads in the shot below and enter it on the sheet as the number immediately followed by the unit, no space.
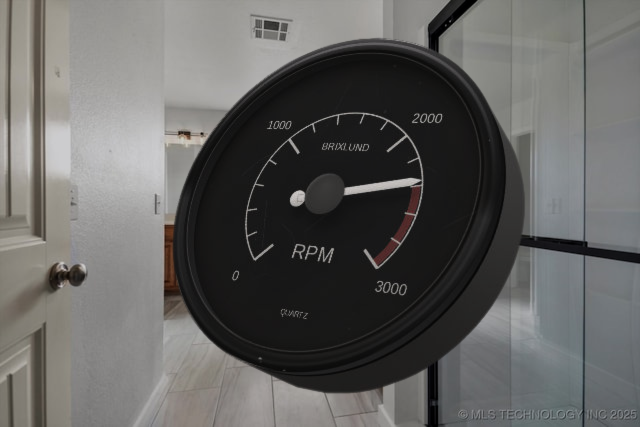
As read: 2400rpm
